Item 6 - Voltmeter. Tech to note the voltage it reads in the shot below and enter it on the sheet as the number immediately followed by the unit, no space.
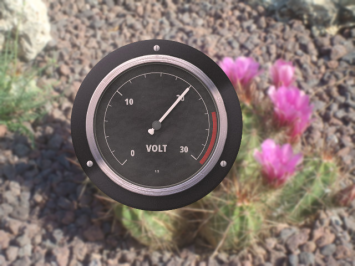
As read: 20V
